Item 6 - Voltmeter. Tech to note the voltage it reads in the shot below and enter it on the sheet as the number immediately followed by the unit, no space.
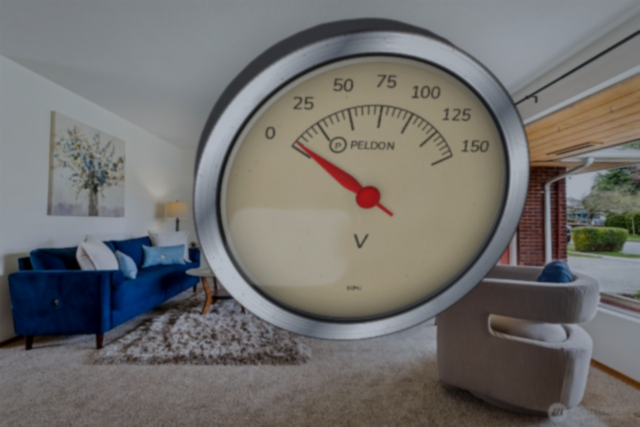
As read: 5V
